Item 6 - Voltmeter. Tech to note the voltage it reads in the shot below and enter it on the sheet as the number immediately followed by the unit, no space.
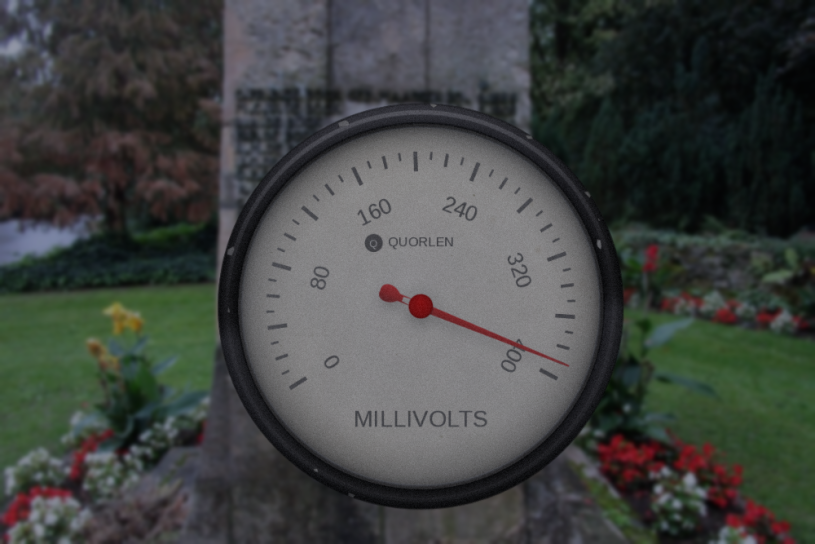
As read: 390mV
